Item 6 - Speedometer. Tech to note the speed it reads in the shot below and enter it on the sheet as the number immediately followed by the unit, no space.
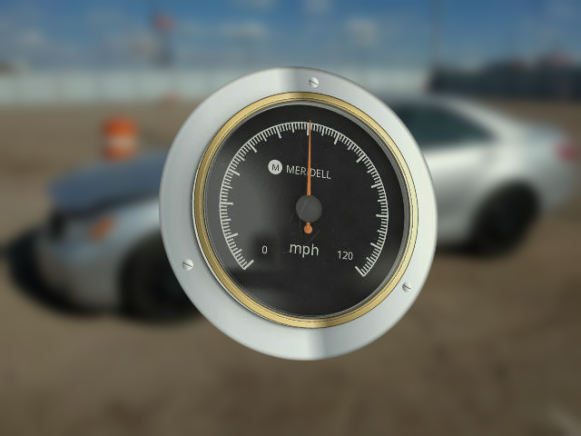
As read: 60mph
